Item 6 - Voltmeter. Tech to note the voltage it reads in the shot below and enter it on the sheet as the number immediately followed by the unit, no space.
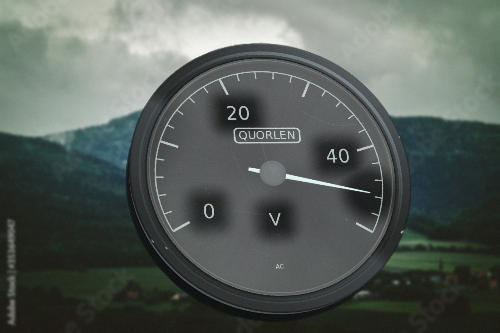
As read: 46V
